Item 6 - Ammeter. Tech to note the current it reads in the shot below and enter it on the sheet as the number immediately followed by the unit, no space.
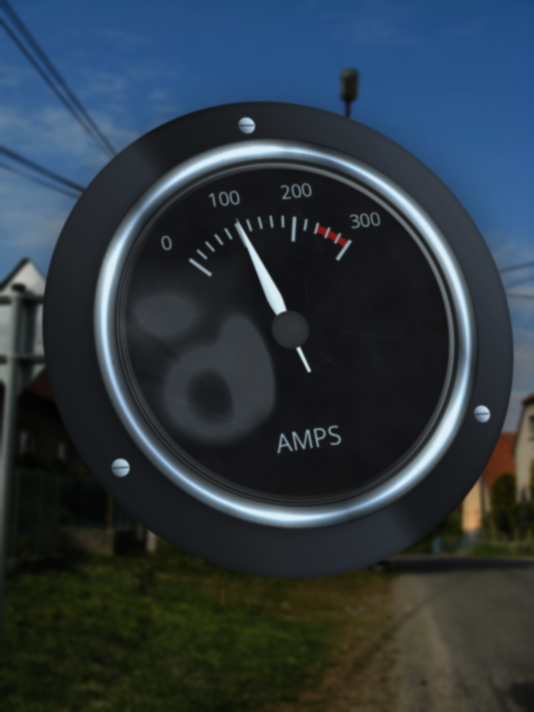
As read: 100A
